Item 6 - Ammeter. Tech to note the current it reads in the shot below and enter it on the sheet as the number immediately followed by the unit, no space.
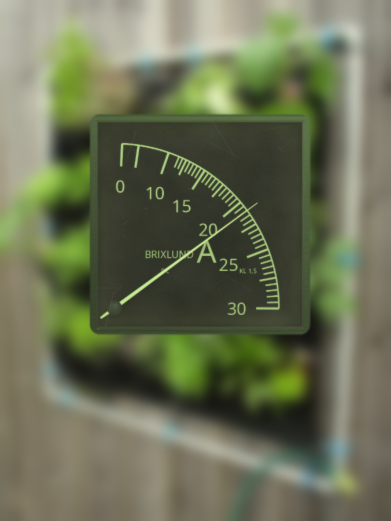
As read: 21A
